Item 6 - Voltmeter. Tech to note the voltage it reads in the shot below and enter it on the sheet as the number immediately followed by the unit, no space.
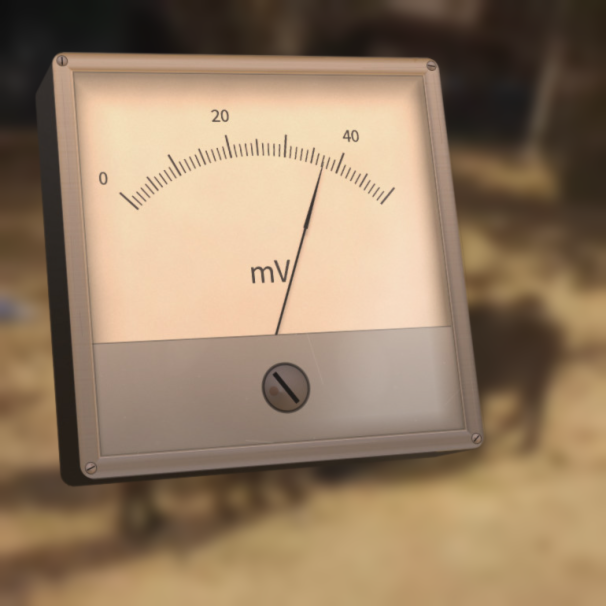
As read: 37mV
